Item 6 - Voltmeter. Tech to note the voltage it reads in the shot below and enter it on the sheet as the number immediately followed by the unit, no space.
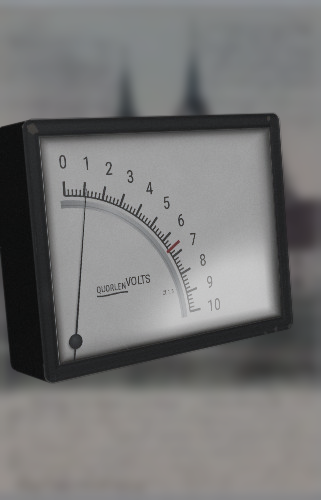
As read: 1V
